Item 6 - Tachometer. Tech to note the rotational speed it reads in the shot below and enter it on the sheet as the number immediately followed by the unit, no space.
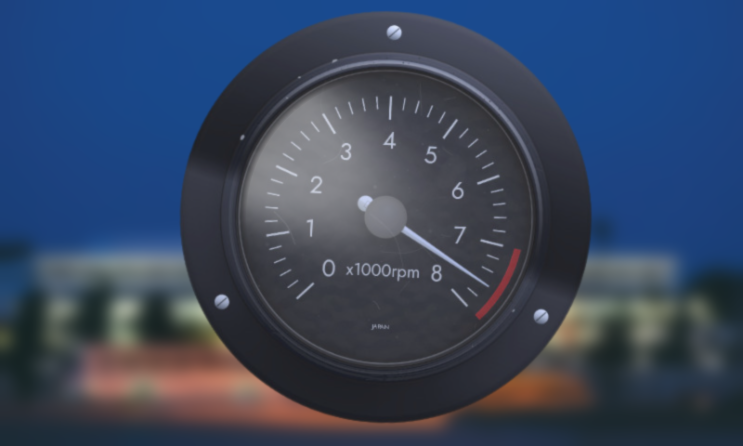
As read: 7600rpm
